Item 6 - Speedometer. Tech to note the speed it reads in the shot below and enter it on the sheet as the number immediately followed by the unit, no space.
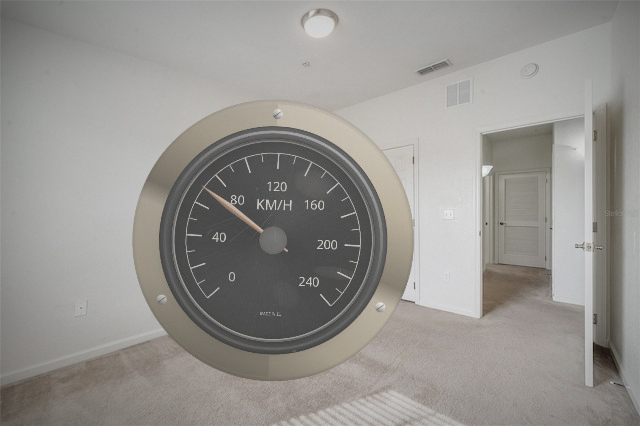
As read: 70km/h
